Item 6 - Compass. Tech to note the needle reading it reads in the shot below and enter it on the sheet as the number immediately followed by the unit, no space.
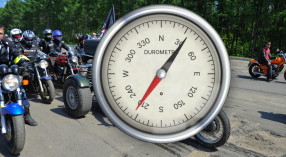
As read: 215°
